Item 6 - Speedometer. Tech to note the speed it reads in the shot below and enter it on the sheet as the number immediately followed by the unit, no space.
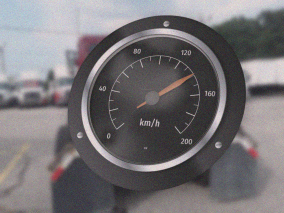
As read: 140km/h
